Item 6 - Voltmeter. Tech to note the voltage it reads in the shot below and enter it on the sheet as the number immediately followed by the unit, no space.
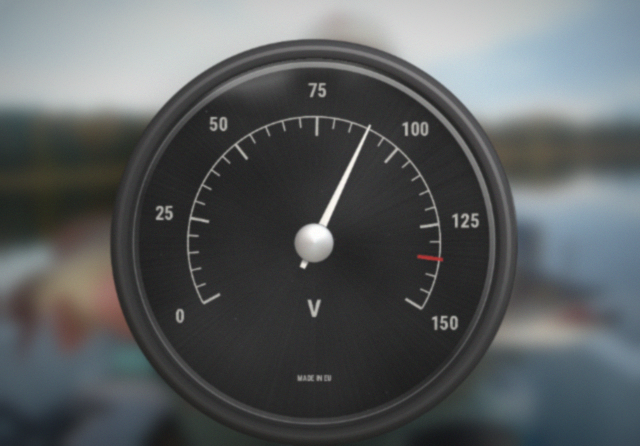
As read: 90V
